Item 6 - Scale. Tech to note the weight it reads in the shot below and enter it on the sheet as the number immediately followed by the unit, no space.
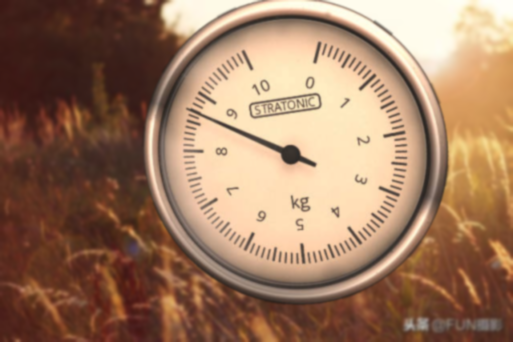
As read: 8.7kg
